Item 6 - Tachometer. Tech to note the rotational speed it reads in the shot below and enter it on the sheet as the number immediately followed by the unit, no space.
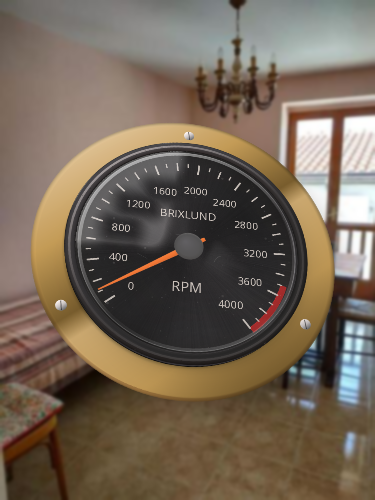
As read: 100rpm
